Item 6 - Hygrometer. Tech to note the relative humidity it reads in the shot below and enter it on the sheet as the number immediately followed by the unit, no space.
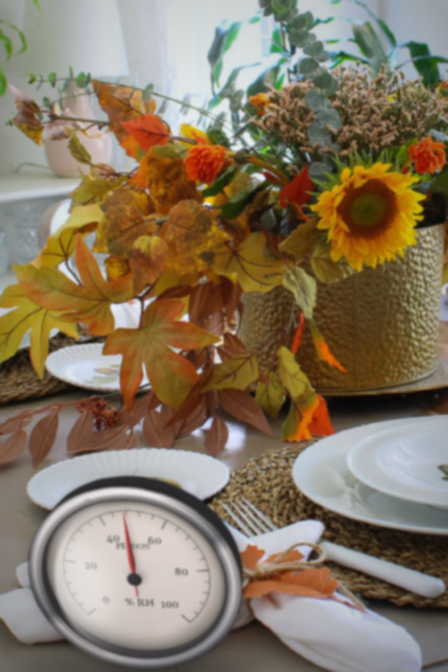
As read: 48%
